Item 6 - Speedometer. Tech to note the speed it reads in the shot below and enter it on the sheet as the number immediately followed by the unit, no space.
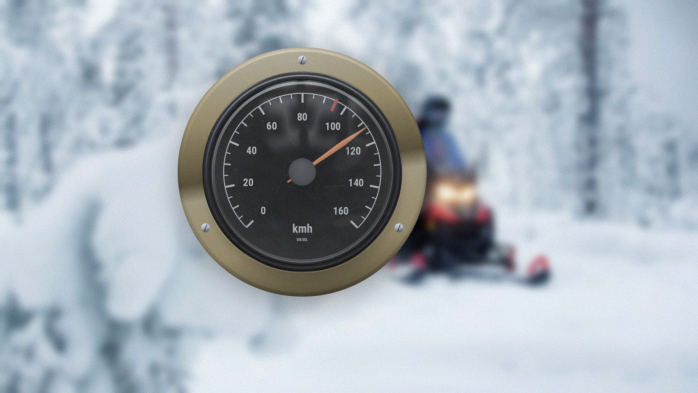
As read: 112.5km/h
